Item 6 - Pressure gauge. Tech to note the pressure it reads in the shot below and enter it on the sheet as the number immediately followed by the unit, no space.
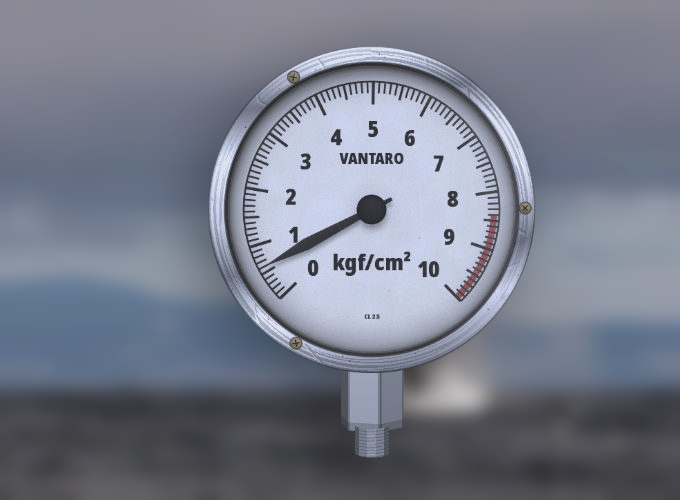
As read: 0.6kg/cm²
